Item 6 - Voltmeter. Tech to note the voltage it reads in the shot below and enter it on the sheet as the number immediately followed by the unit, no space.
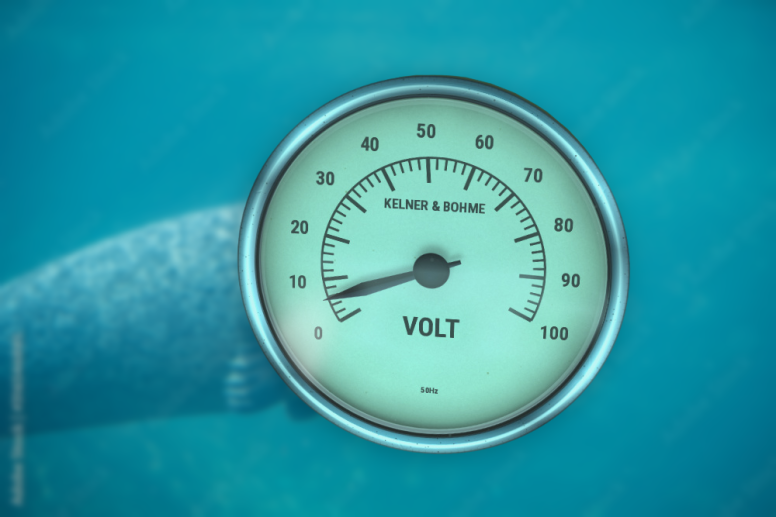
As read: 6V
